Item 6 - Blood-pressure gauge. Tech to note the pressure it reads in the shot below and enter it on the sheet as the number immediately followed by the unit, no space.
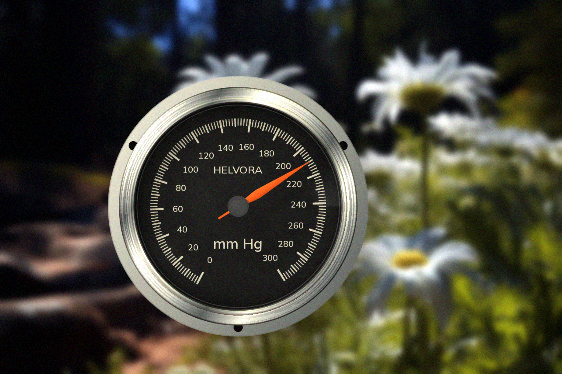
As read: 210mmHg
